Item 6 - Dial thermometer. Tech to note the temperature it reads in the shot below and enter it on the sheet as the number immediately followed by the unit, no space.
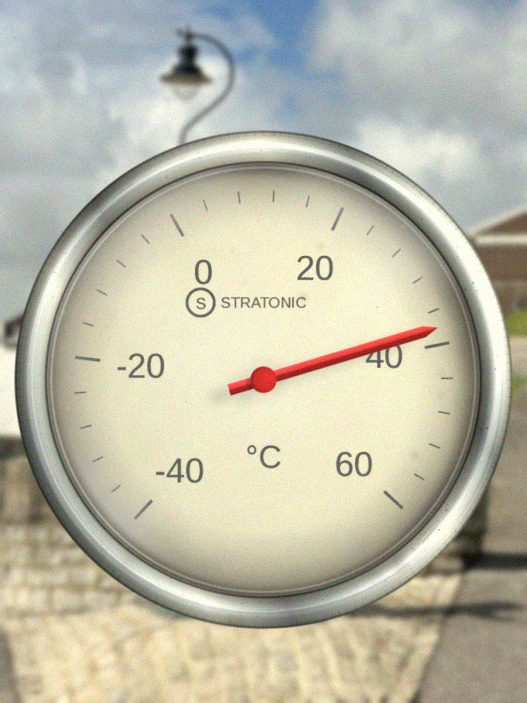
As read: 38°C
